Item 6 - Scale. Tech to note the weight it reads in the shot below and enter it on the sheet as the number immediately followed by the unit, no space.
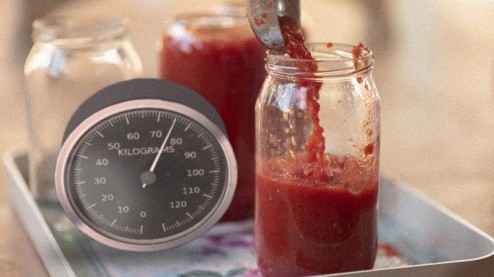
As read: 75kg
